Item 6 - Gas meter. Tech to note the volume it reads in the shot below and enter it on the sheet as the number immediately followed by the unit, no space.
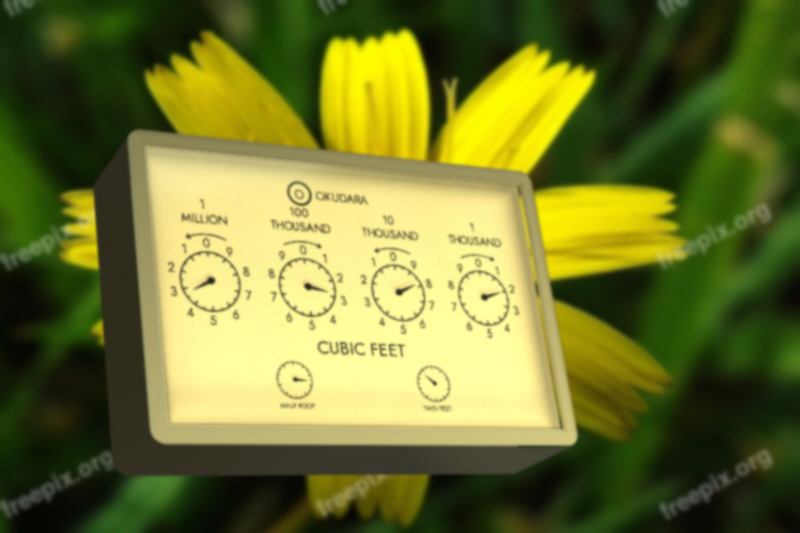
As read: 328200ft³
